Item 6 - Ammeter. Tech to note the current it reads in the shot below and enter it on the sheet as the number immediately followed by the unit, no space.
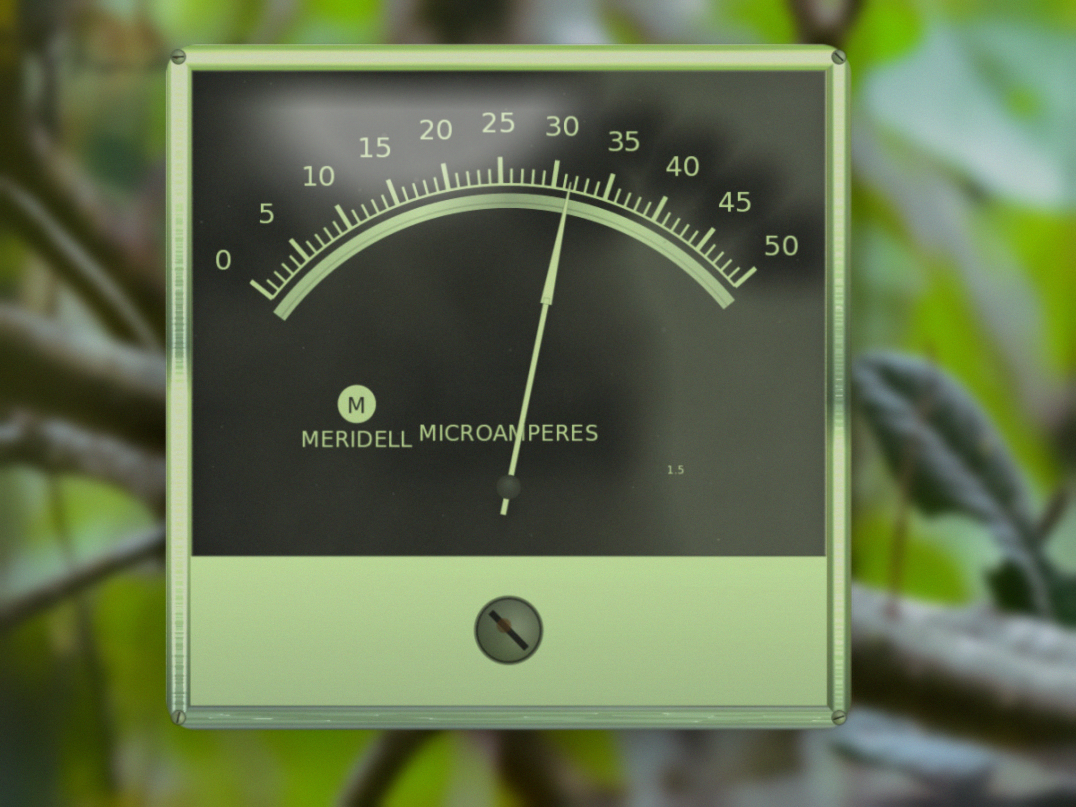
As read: 31.5µA
